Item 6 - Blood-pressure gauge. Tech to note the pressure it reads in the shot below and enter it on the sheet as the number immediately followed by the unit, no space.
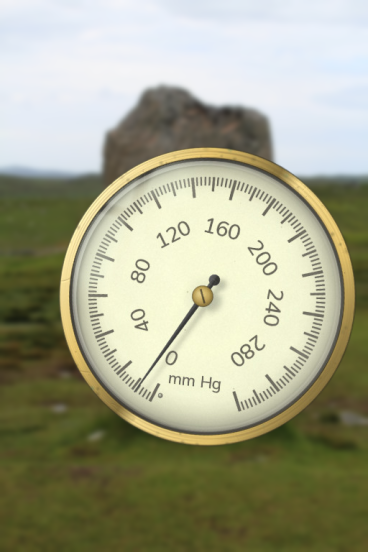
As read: 8mmHg
